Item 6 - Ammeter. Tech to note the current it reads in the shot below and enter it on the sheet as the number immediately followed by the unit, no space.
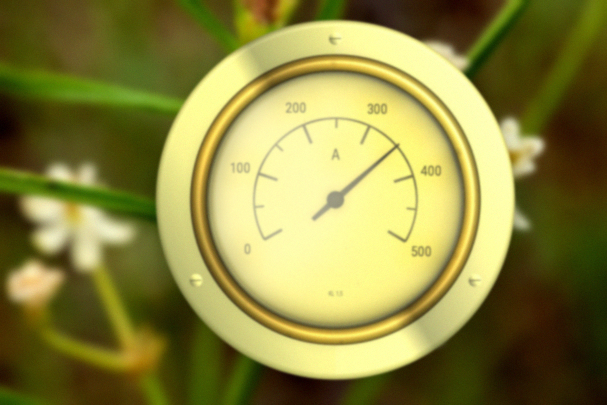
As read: 350A
